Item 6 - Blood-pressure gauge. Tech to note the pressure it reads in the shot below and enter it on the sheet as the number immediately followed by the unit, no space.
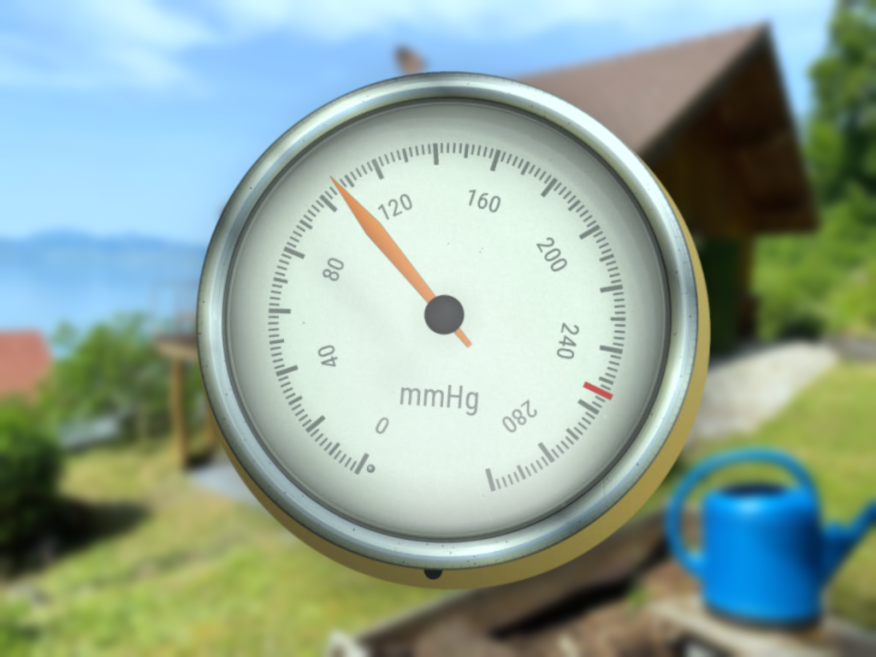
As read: 106mmHg
